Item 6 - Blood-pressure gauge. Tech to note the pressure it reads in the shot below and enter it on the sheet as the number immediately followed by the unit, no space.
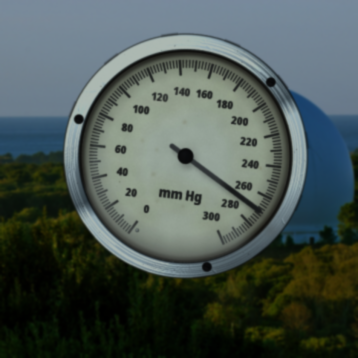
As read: 270mmHg
